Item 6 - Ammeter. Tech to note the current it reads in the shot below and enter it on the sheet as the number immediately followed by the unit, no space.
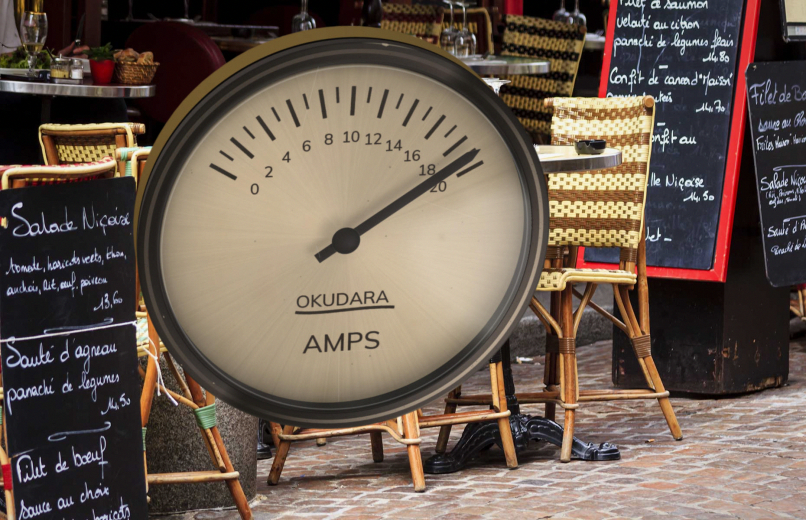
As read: 19A
